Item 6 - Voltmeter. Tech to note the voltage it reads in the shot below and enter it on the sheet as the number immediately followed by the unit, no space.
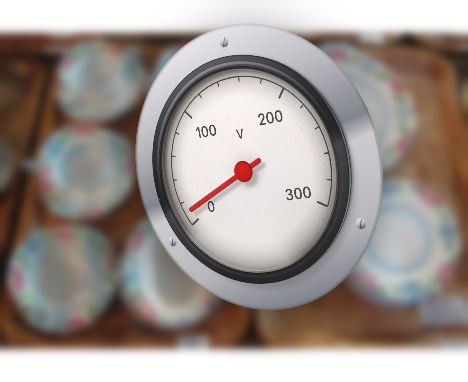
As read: 10V
